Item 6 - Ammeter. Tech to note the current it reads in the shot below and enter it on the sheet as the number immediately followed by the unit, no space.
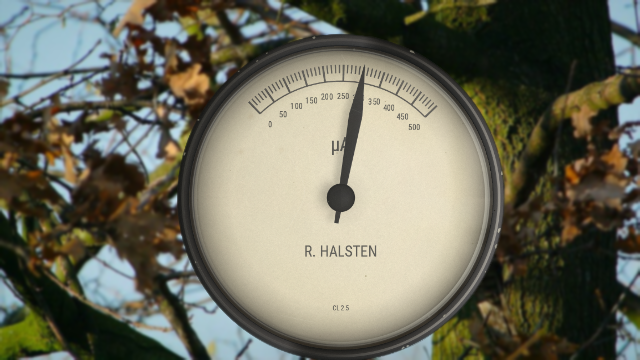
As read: 300µA
